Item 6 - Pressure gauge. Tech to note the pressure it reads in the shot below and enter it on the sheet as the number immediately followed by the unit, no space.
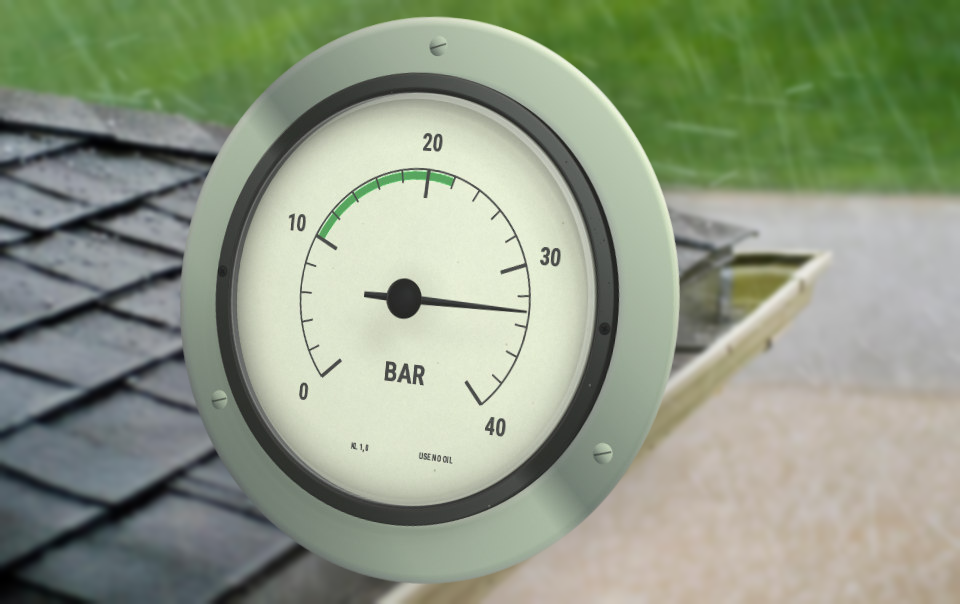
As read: 33bar
